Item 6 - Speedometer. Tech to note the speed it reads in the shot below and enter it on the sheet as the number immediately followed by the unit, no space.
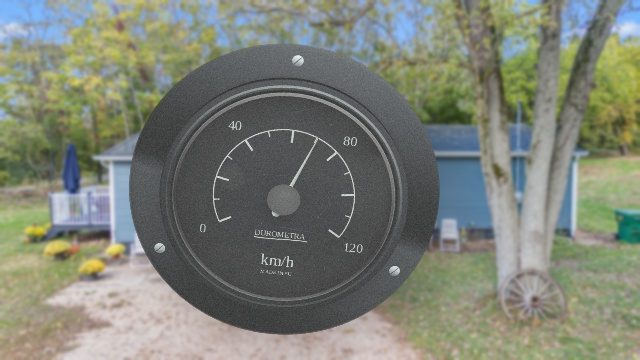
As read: 70km/h
